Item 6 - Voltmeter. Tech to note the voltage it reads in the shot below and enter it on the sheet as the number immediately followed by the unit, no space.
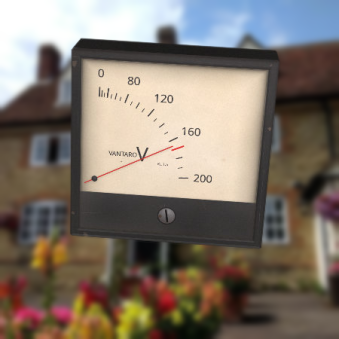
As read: 165V
